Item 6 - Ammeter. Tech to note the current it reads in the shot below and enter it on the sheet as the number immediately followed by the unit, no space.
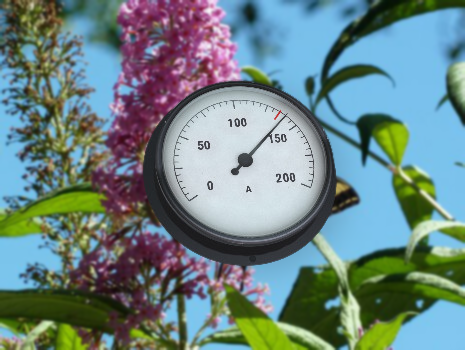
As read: 140A
